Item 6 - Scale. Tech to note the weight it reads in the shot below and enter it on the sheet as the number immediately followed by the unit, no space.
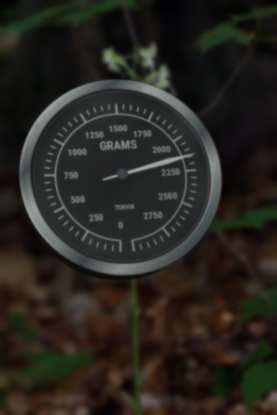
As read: 2150g
